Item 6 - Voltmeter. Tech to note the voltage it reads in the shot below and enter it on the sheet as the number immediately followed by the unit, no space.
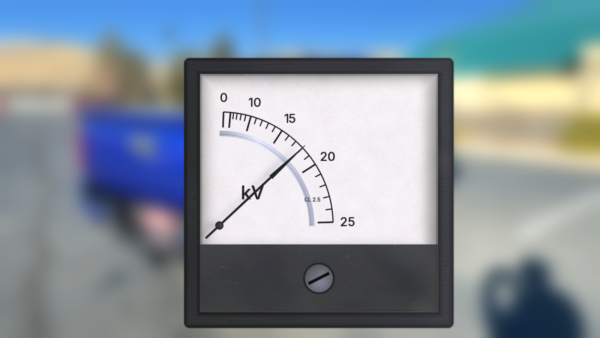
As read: 18kV
